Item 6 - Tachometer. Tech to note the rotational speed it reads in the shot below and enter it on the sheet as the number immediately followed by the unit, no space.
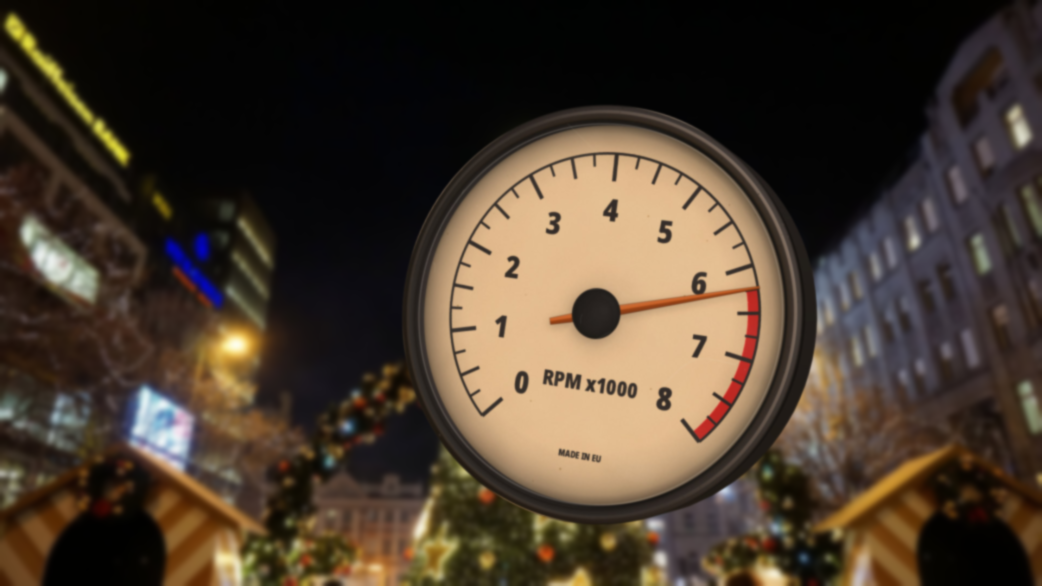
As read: 6250rpm
